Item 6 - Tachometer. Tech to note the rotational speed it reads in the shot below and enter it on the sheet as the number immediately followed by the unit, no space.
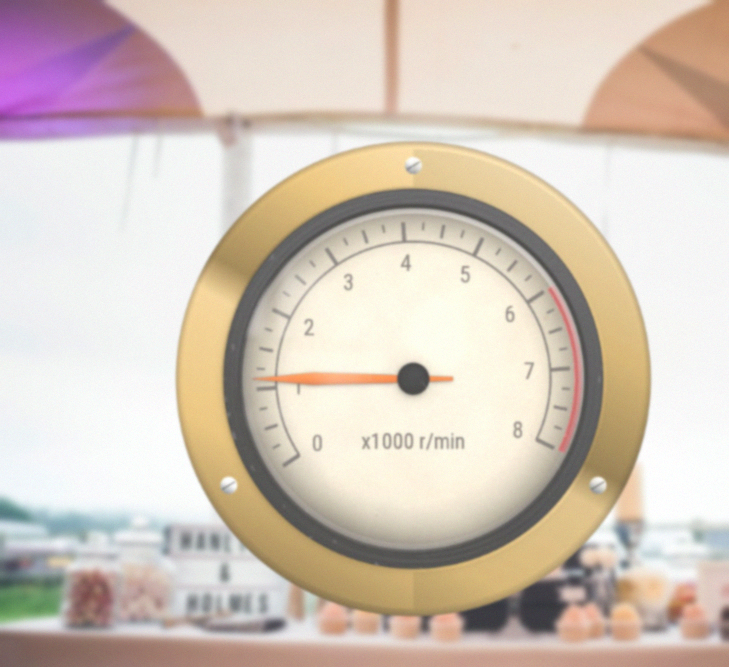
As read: 1125rpm
